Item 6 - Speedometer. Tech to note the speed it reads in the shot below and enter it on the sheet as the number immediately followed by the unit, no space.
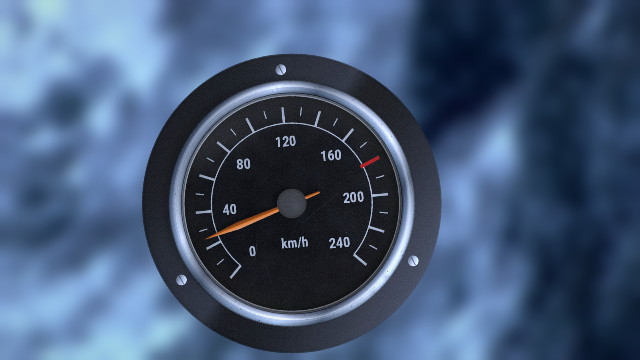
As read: 25km/h
